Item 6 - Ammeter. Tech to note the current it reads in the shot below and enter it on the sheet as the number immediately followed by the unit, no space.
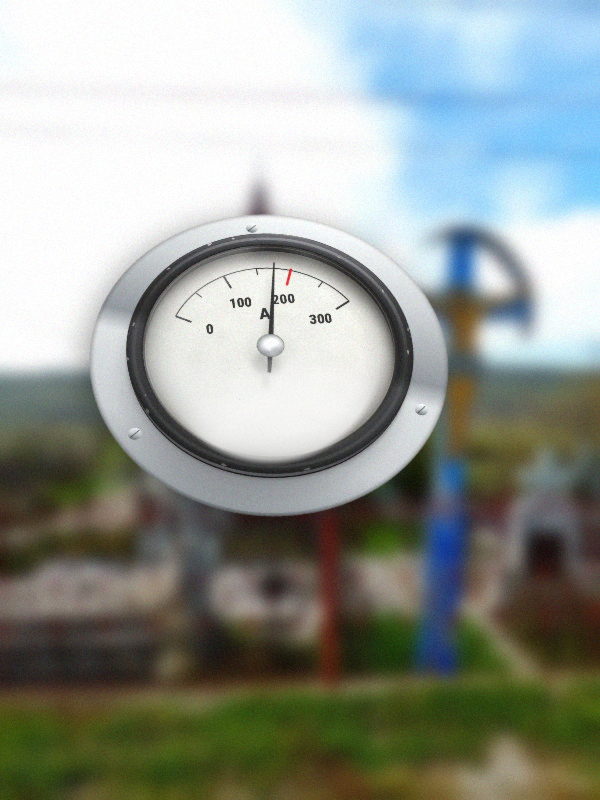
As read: 175A
